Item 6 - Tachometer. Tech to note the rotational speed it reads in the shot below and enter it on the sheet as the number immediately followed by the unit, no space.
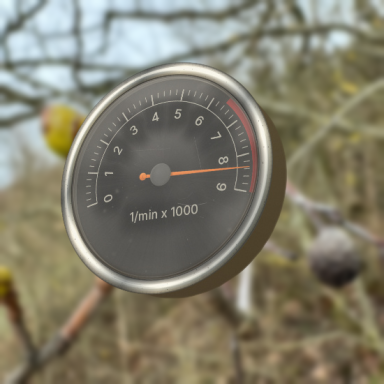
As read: 8400rpm
